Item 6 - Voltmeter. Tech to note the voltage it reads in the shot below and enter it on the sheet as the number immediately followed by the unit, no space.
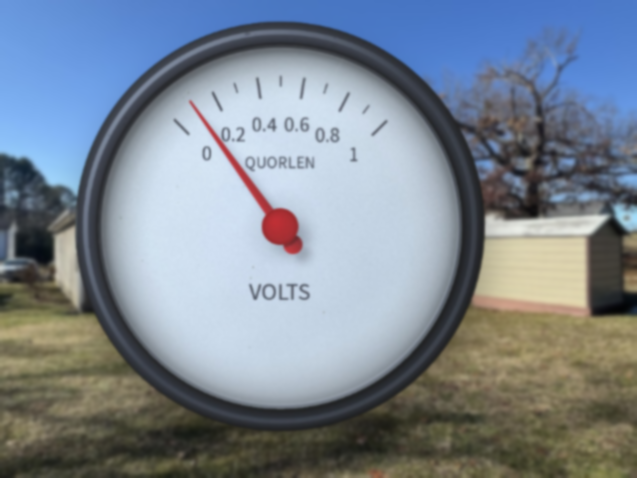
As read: 0.1V
